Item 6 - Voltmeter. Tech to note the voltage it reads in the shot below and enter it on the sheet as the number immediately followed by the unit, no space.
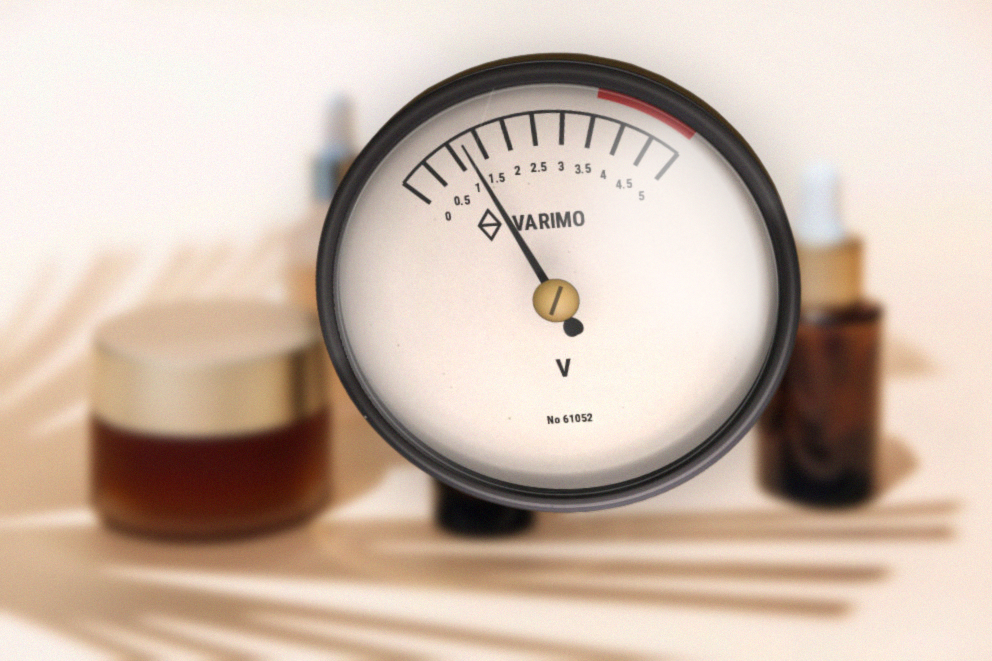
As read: 1.25V
